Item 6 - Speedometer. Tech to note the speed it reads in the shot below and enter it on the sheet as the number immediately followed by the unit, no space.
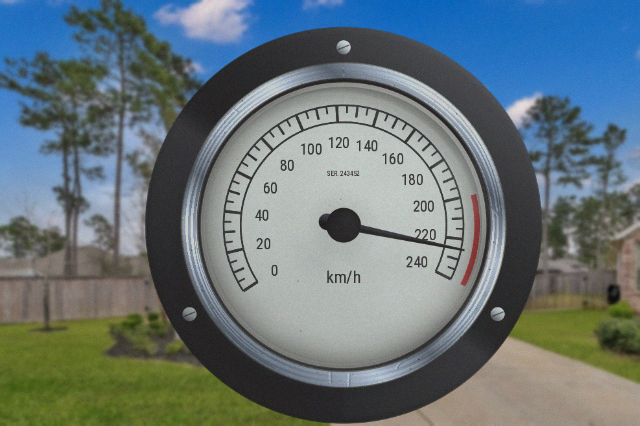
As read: 225km/h
